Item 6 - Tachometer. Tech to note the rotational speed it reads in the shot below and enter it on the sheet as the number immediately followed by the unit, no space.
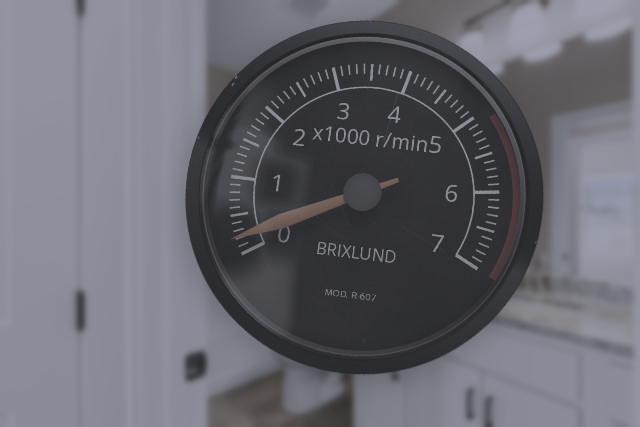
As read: 200rpm
